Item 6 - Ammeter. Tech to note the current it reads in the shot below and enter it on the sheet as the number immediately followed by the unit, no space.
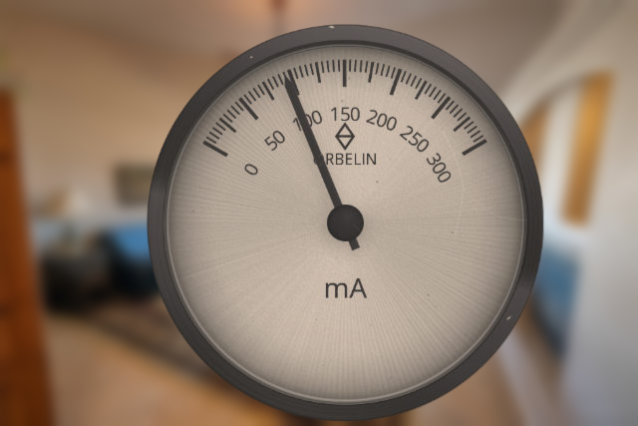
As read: 95mA
